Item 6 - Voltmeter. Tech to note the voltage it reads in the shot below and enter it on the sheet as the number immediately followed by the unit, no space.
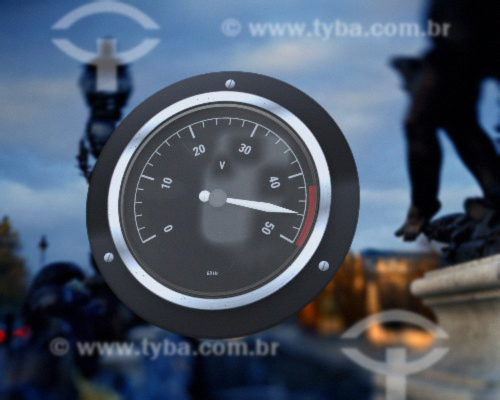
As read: 46V
